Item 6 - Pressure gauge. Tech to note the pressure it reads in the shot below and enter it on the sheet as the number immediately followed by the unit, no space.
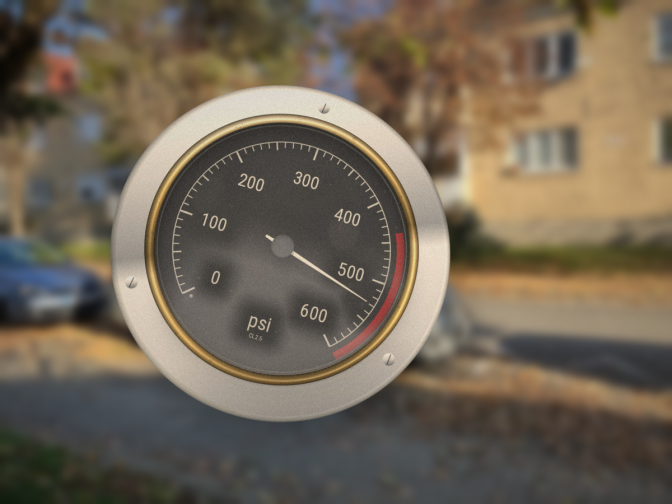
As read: 530psi
